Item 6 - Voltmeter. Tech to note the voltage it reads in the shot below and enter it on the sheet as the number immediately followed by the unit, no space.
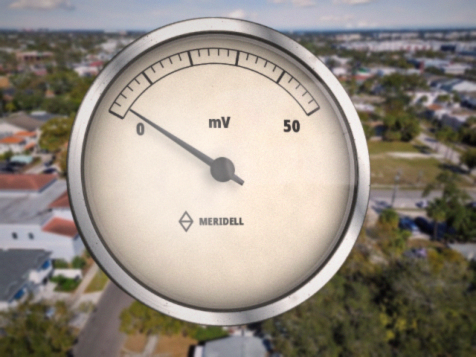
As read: 2mV
